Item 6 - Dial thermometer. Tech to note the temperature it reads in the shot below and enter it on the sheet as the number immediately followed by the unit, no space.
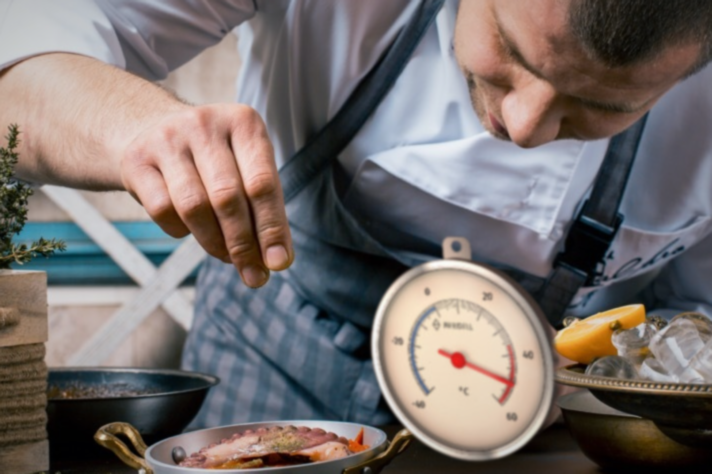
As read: 50°C
